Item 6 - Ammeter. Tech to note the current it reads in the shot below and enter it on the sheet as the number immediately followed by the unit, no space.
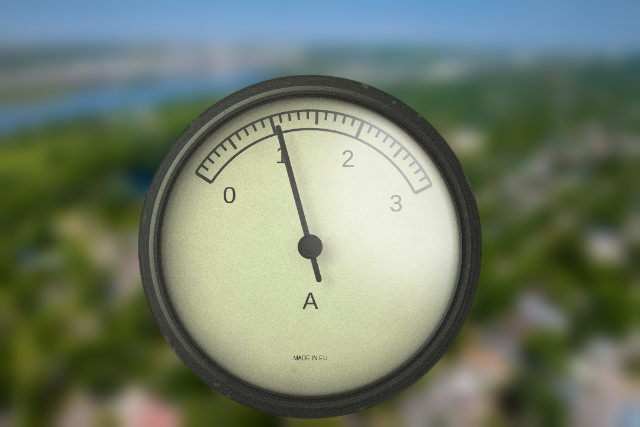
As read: 1.05A
